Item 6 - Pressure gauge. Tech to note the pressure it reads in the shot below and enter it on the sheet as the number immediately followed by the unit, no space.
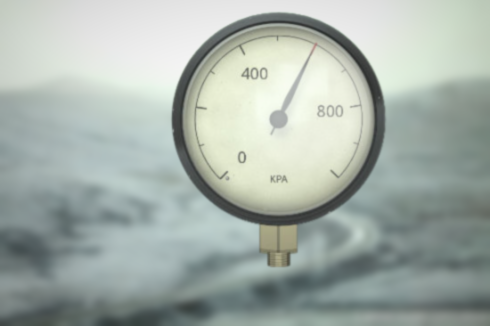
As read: 600kPa
